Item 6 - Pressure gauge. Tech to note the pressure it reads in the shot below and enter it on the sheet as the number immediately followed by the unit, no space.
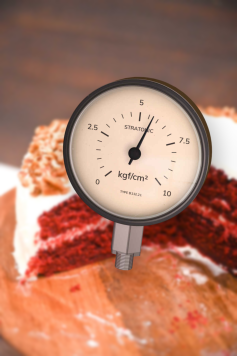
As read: 5.75kg/cm²
